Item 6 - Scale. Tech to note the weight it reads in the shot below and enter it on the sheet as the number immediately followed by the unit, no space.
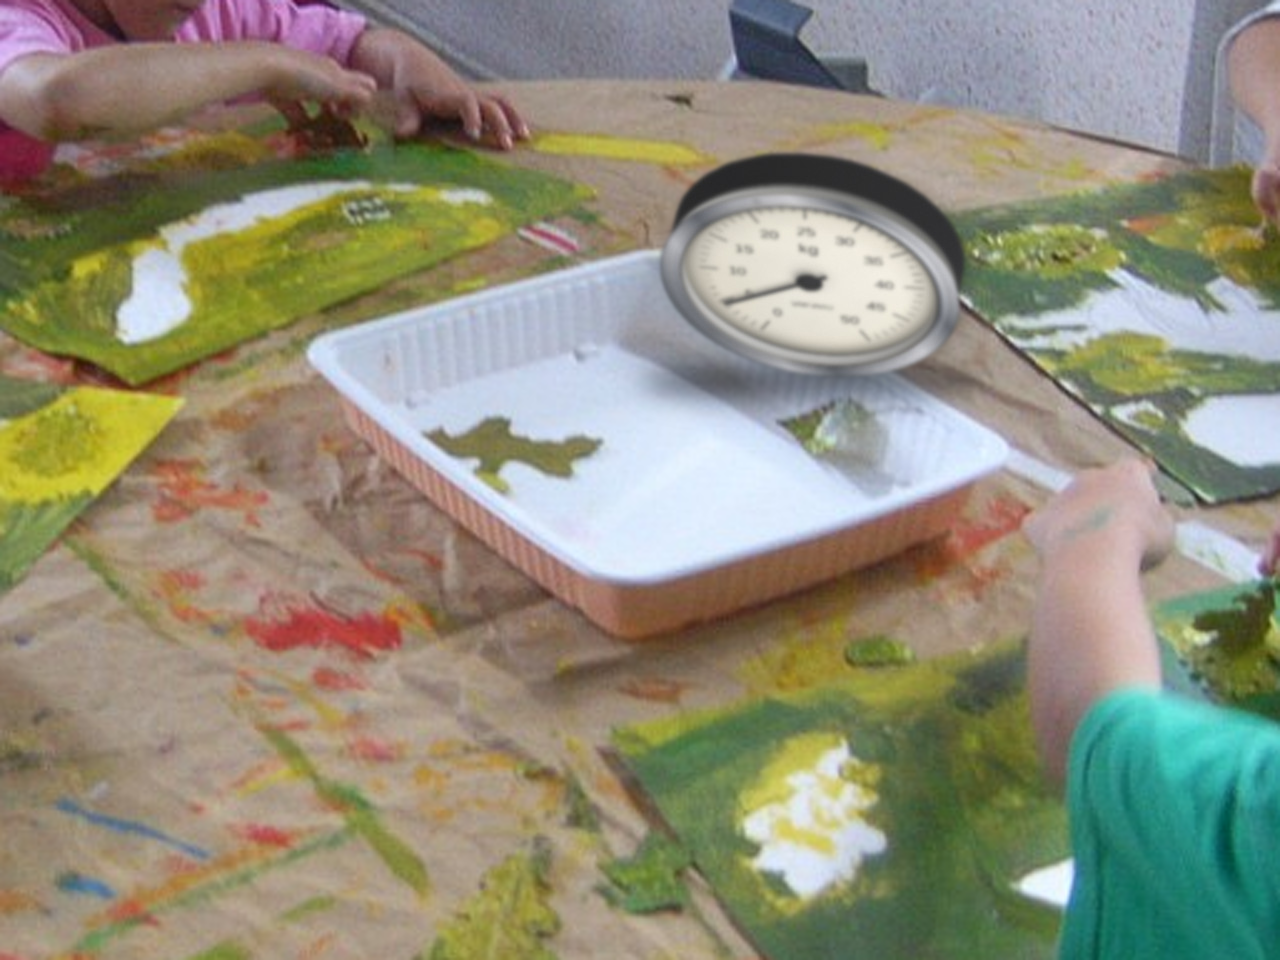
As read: 5kg
